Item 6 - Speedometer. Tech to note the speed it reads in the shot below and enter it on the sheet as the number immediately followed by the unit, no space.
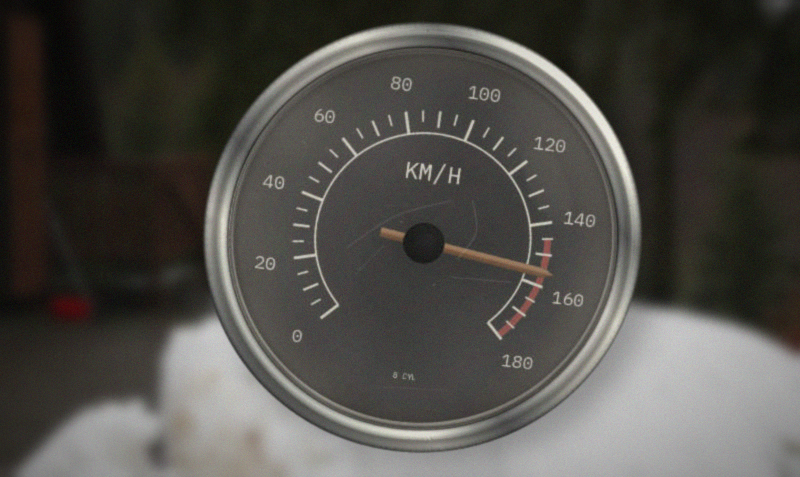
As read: 155km/h
